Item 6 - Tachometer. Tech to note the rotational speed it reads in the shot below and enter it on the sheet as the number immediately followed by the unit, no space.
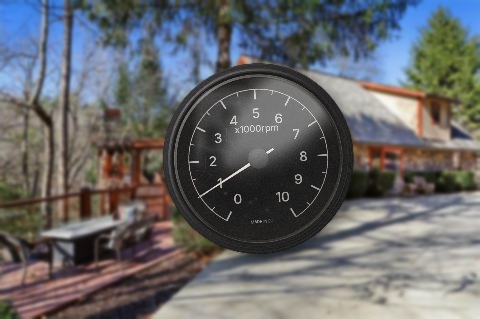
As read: 1000rpm
